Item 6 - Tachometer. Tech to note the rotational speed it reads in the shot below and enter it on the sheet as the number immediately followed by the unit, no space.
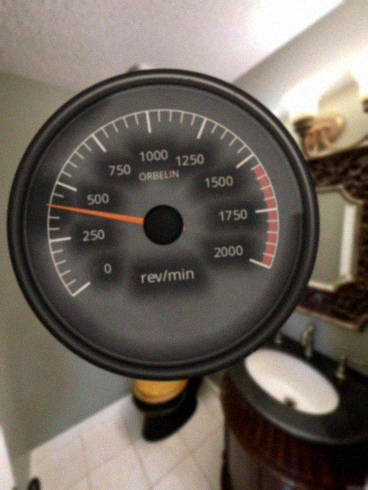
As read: 400rpm
